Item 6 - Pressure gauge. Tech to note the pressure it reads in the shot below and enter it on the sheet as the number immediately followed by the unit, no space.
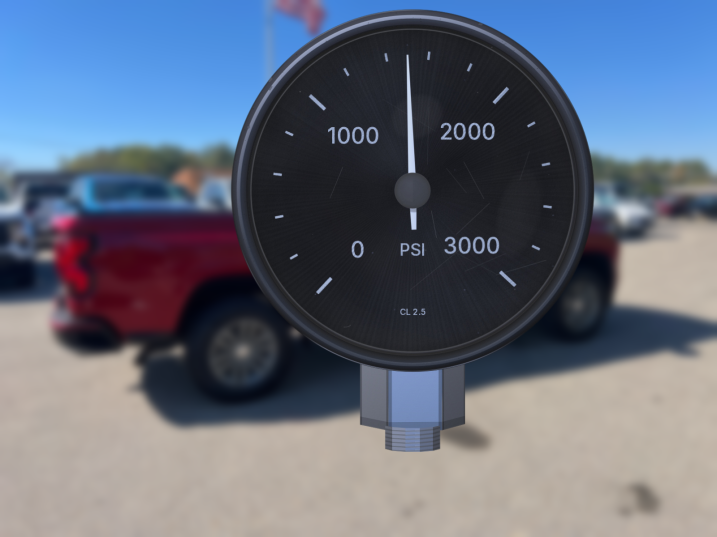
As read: 1500psi
